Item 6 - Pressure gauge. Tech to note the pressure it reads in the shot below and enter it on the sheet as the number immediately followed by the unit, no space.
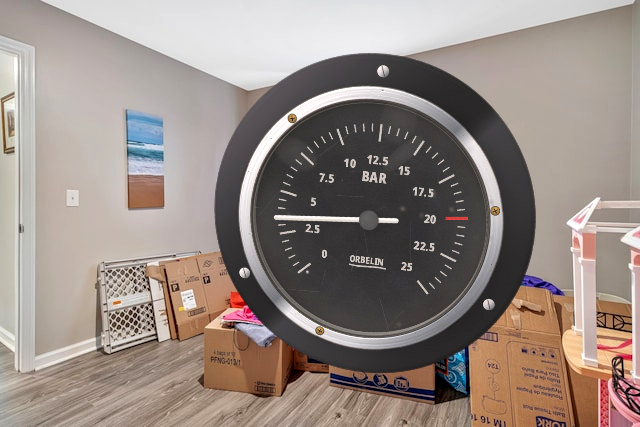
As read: 3.5bar
